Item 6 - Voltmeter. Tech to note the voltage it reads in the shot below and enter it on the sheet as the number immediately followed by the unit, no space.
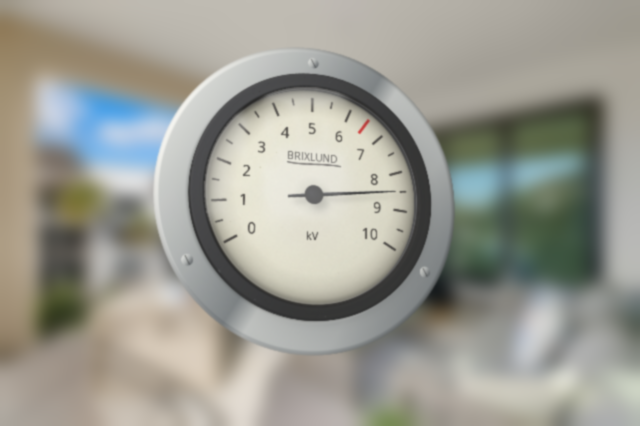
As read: 8.5kV
